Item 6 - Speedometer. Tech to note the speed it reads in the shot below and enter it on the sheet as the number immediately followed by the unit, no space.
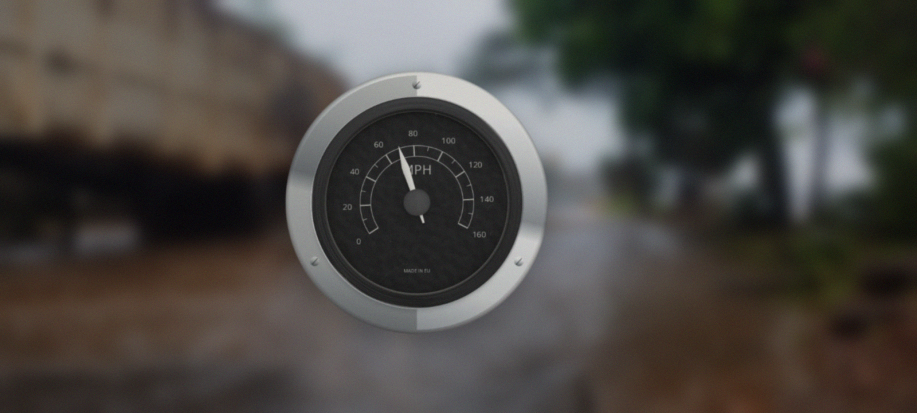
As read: 70mph
